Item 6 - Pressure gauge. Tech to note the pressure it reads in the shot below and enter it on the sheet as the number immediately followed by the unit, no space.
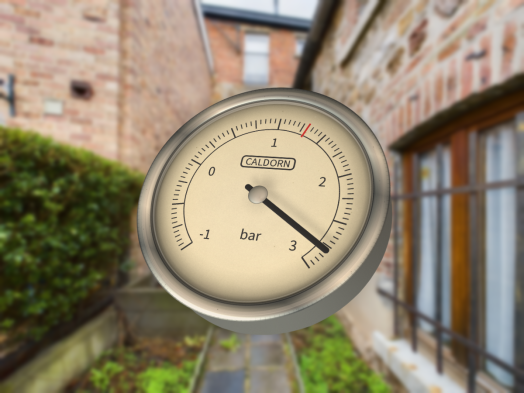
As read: 2.8bar
